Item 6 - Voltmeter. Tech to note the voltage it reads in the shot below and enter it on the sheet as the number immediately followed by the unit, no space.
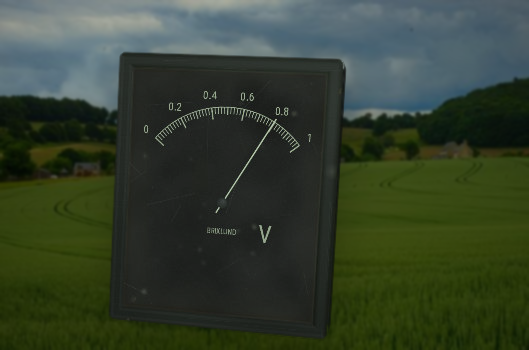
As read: 0.8V
